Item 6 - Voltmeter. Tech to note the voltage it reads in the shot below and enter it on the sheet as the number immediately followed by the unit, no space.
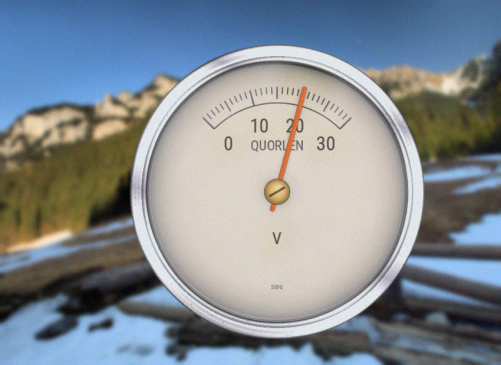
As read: 20V
